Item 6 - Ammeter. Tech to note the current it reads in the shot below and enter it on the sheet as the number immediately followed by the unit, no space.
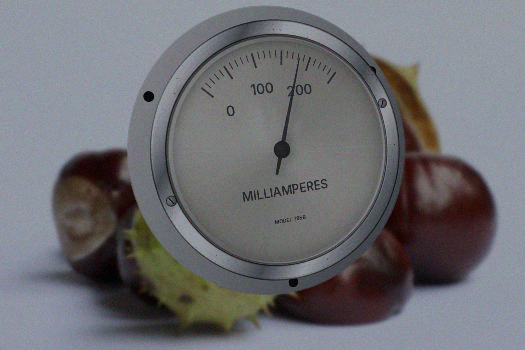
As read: 180mA
